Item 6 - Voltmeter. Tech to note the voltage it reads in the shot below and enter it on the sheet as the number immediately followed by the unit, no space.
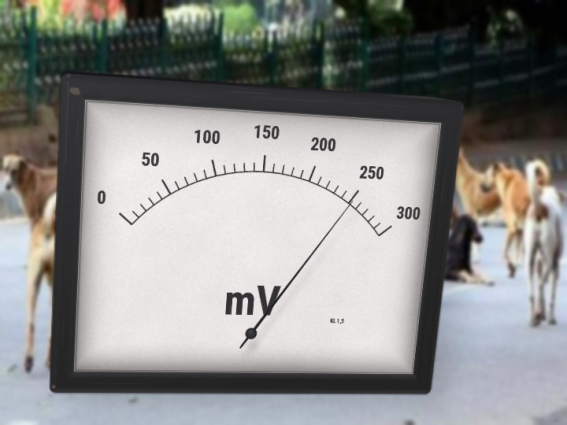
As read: 250mV
